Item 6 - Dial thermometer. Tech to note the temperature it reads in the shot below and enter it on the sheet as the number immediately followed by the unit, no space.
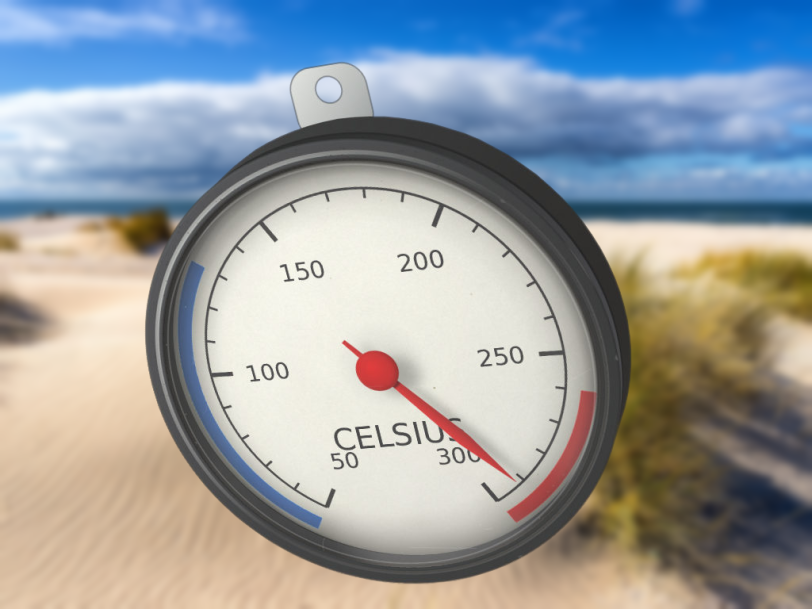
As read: 290°C
